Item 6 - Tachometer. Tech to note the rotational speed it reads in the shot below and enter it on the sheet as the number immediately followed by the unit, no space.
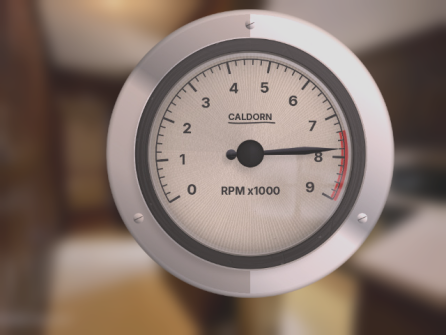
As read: 7800rpm
